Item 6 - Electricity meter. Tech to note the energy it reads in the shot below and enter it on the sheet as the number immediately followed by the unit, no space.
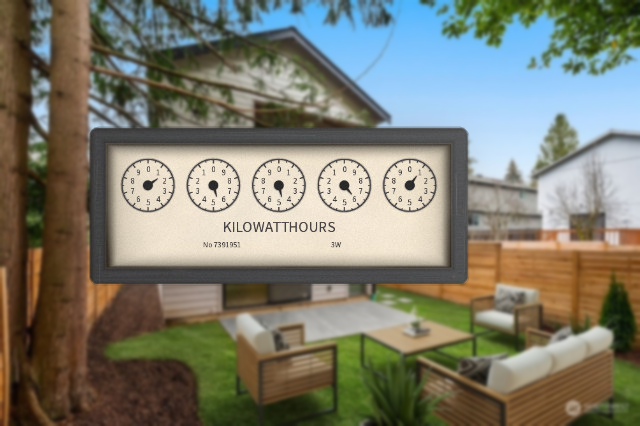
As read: 15461kWh
